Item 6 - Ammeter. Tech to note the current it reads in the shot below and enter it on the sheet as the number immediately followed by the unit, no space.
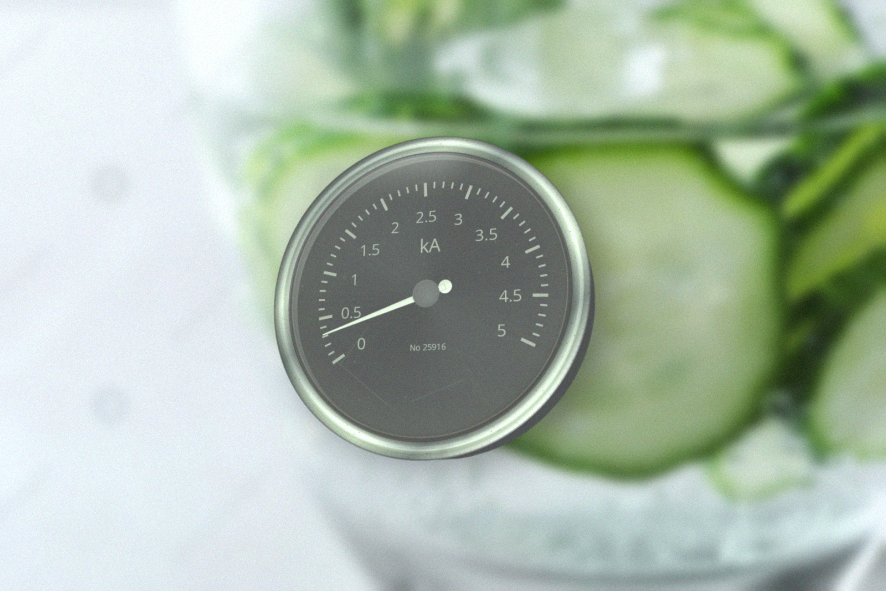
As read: 0.3kA
